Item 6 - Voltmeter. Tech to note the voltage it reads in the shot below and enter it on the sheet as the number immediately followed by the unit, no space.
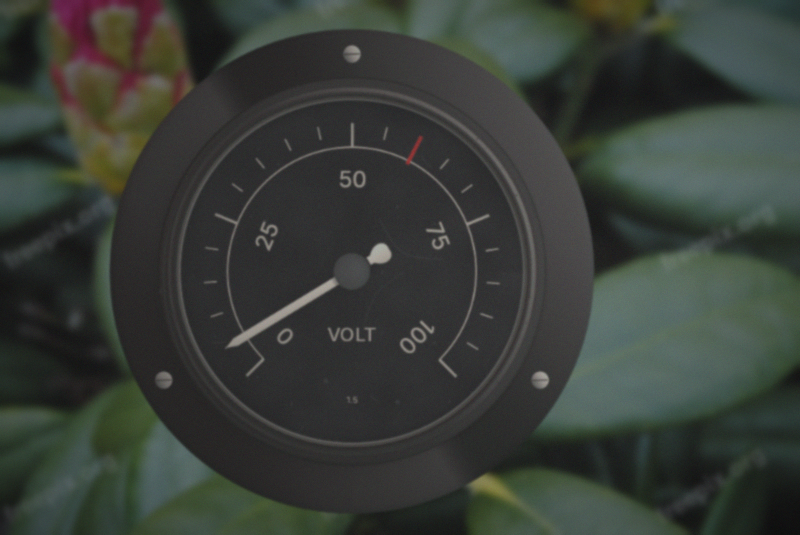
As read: 5V
